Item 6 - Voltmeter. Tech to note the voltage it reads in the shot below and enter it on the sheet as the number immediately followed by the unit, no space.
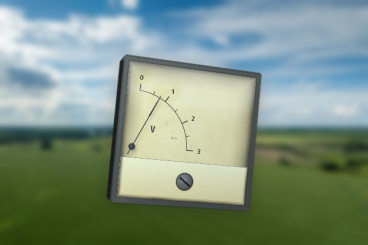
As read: 0.75V
